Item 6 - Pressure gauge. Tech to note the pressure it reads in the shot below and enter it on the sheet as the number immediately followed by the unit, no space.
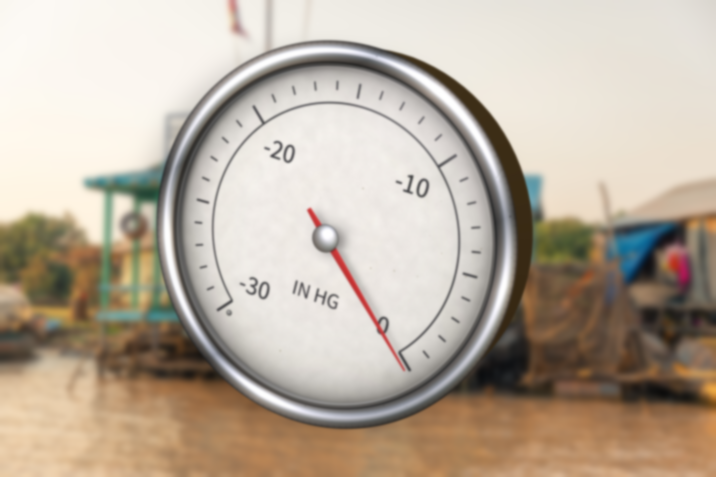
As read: 0inHg
